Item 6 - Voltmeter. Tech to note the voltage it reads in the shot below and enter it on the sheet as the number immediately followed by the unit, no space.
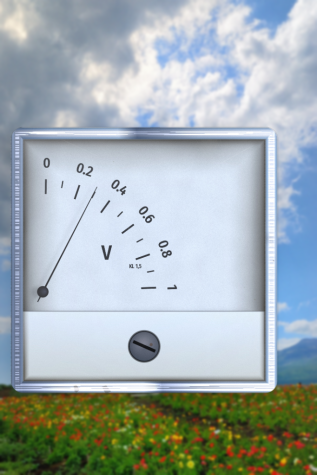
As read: 0.3V
